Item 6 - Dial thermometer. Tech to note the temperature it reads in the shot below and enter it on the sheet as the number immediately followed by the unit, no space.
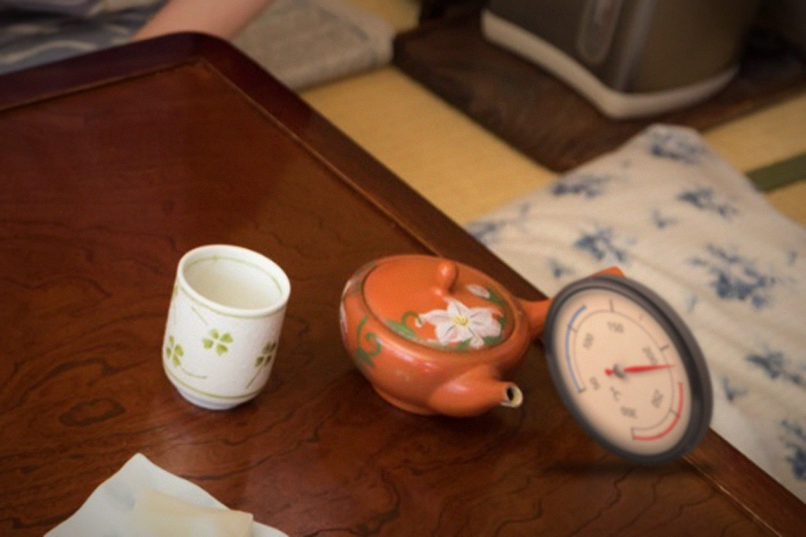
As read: 212.5°C
